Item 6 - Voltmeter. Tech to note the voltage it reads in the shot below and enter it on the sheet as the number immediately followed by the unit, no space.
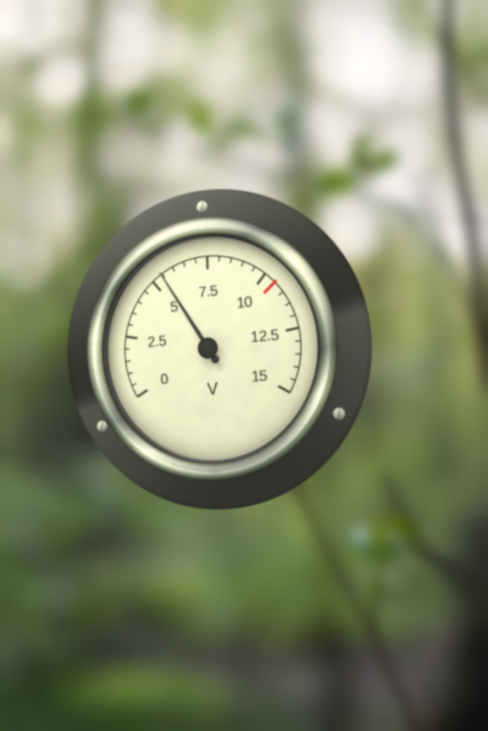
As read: 5.5V
